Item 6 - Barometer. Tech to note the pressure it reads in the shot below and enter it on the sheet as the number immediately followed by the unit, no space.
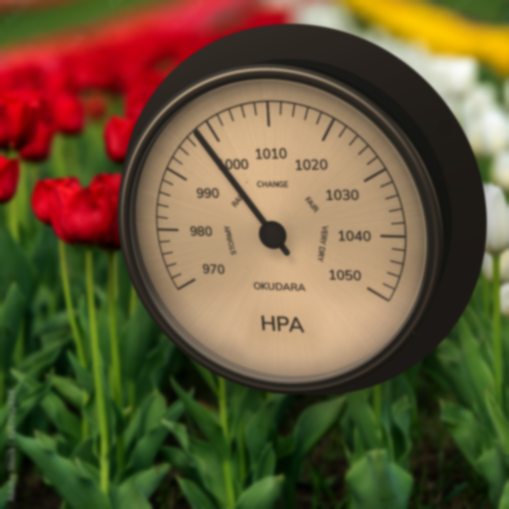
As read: 998hPa
